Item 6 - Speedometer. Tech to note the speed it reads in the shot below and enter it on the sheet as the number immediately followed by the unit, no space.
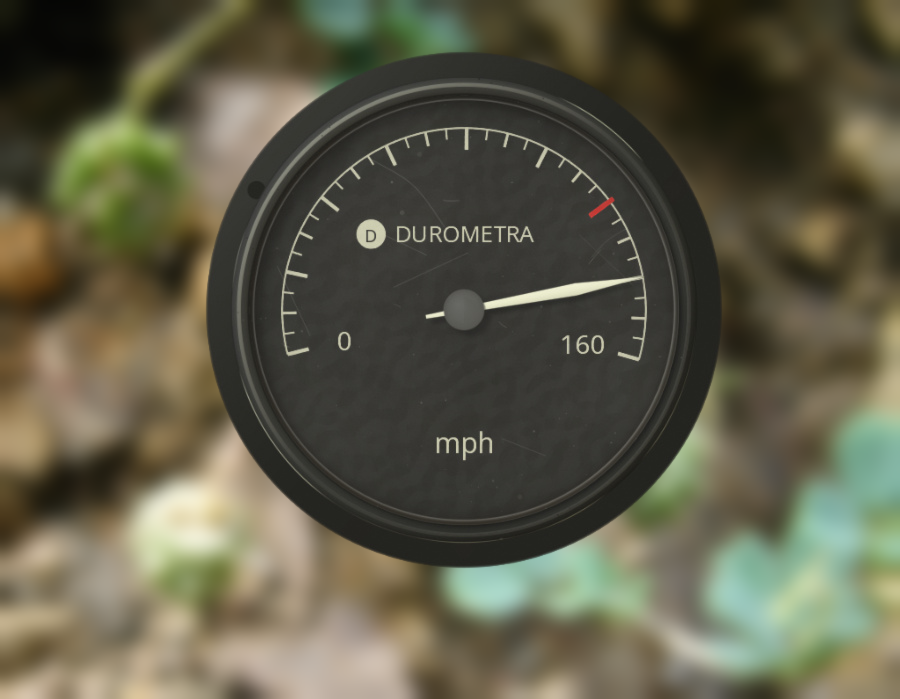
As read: 140mph
